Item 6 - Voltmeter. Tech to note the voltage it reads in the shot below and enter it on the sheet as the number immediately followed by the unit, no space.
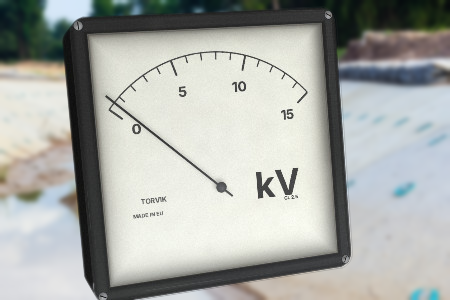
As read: 0.5kV
